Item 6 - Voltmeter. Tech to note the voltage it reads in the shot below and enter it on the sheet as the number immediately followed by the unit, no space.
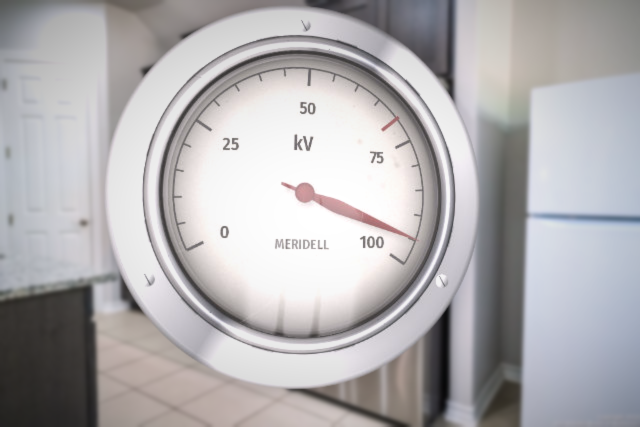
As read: 95kV
